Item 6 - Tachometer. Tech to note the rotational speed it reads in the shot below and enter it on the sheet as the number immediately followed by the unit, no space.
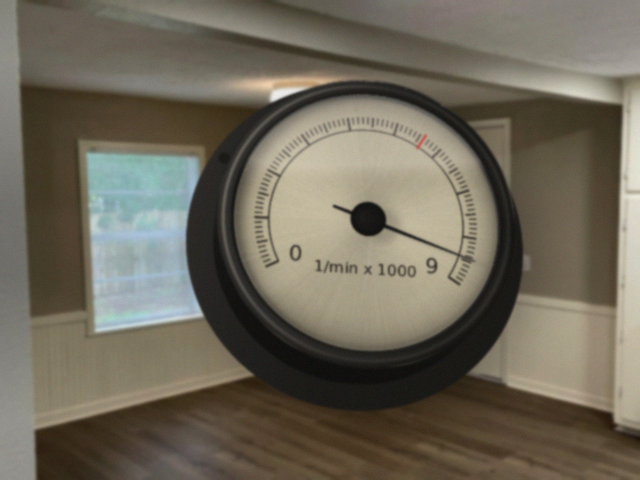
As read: 8500rpm
